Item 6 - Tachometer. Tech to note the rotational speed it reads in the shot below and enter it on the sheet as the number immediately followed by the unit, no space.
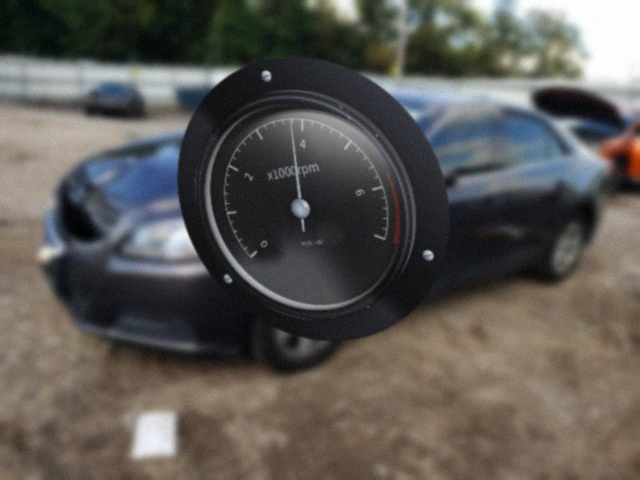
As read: 3800rpm
